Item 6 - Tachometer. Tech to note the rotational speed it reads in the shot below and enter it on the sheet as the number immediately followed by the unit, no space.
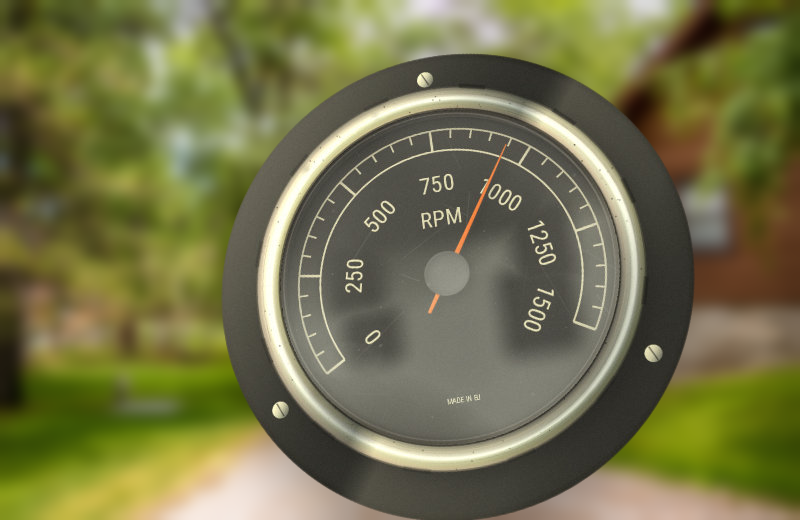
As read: 950rpm
